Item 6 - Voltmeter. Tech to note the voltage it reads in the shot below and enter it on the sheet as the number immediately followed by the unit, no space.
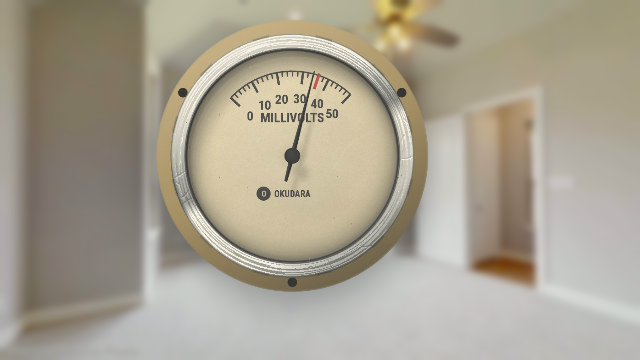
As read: 34mV
